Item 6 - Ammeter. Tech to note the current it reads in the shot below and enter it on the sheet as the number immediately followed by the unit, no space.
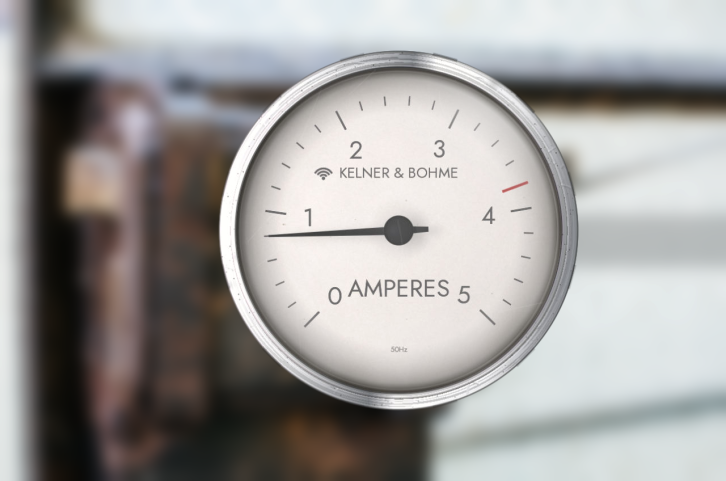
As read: 0.8A
